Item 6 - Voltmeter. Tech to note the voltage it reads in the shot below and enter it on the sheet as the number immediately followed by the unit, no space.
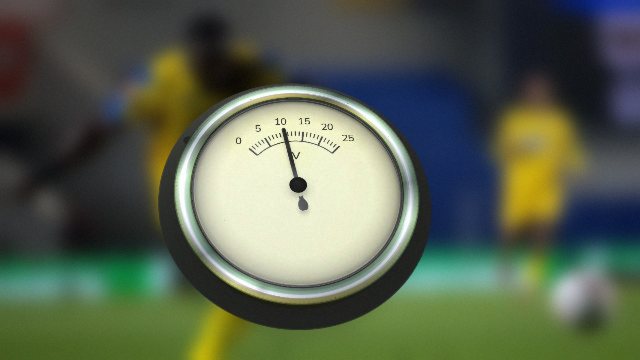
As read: 10V
